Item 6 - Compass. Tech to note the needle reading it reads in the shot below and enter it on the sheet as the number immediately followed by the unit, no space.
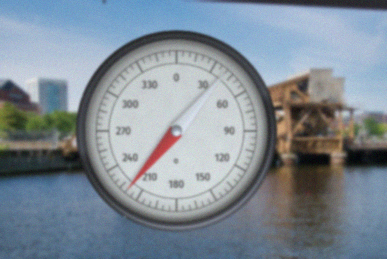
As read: 220°
